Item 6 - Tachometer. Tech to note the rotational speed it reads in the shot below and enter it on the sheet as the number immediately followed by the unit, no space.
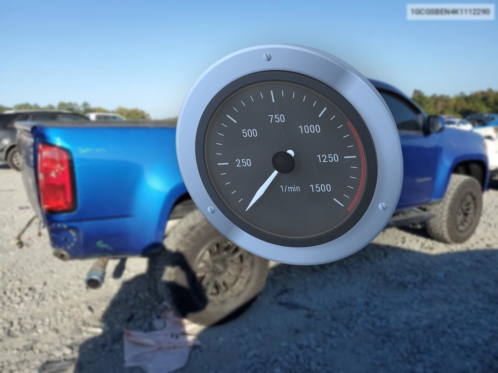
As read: 0rpm
